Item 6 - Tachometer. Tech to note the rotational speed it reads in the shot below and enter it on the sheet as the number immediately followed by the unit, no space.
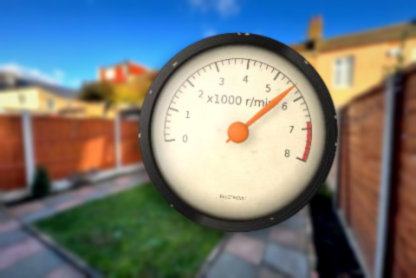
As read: 5600rpm
